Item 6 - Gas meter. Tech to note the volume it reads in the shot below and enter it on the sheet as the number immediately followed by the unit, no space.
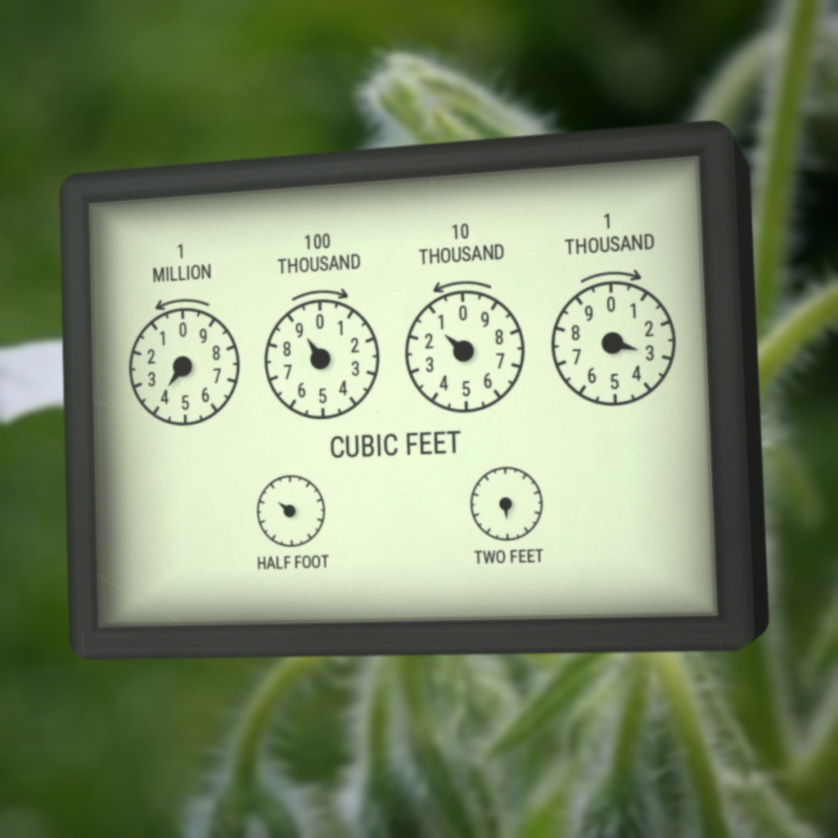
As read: 391300ft³
